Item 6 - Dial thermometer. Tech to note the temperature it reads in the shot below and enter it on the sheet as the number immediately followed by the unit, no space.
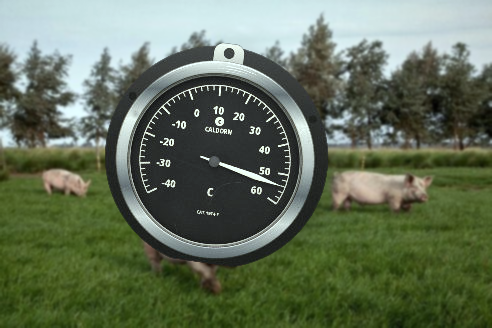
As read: 54°C
